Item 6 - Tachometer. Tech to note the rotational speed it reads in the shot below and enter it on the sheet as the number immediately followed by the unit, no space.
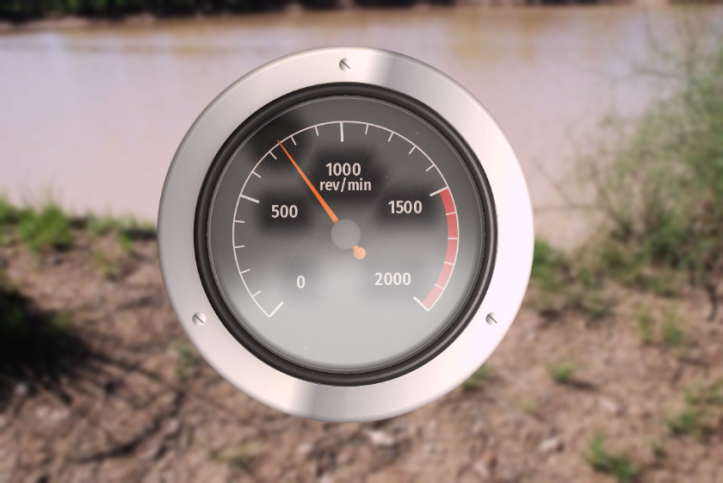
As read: 750rpm
